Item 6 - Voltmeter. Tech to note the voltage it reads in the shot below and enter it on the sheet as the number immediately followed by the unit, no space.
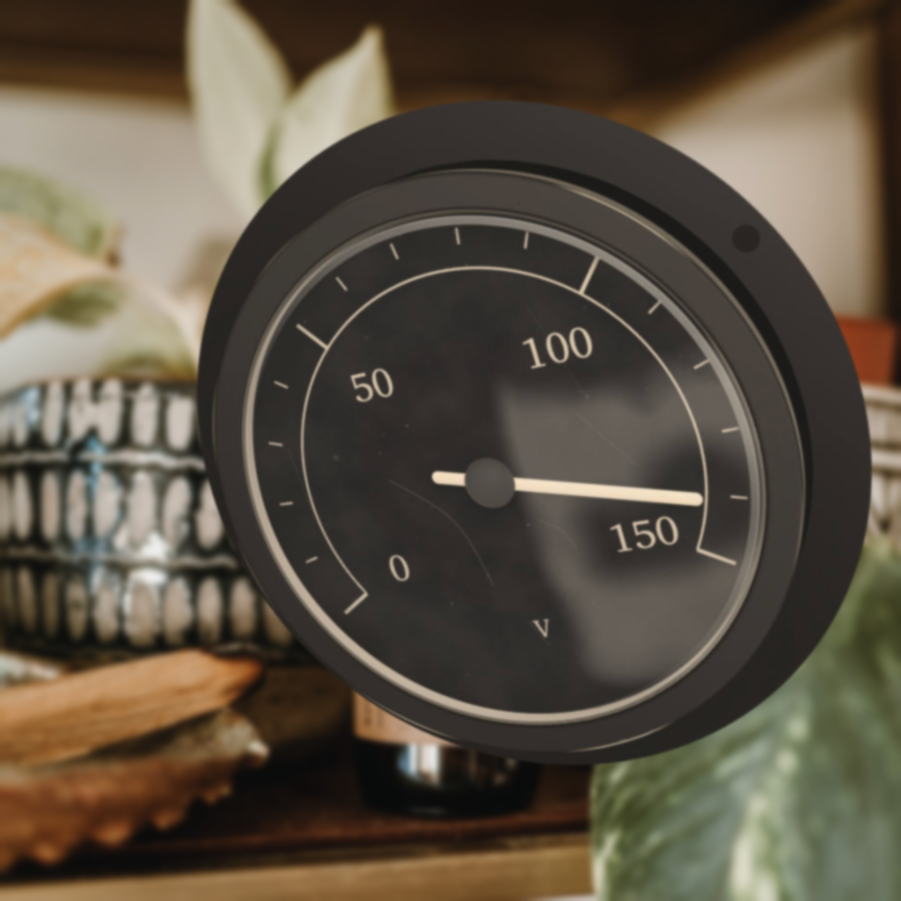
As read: 140V
